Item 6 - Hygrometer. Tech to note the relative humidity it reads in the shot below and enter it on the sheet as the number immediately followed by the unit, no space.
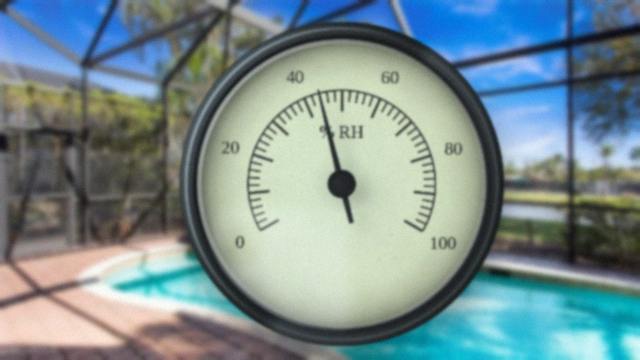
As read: 44%
